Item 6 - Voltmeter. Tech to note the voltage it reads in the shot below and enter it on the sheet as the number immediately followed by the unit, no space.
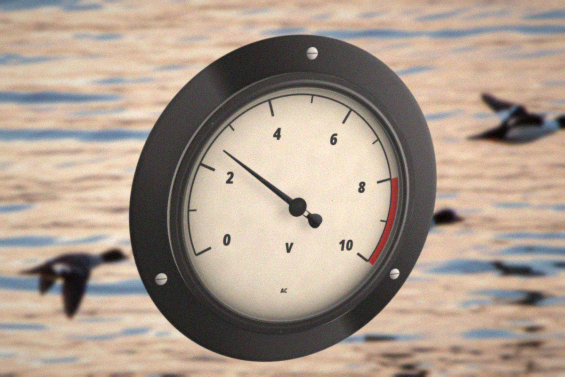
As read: 2.5V
